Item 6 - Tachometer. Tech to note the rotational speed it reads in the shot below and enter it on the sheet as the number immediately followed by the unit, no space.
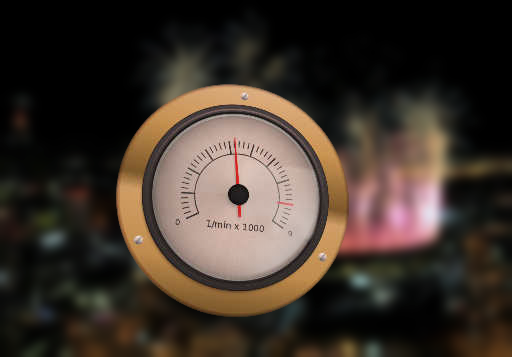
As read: 4200rpm
